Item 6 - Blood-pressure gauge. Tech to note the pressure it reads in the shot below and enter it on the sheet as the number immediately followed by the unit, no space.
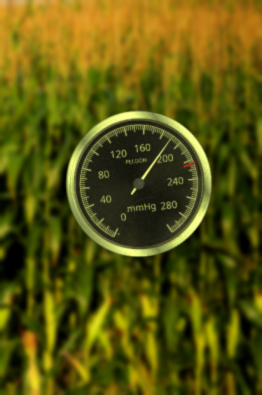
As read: 190mmHg
